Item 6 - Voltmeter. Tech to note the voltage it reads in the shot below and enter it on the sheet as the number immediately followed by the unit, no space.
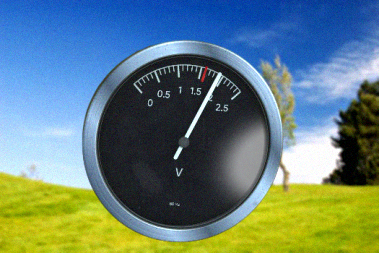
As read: 1.9V
